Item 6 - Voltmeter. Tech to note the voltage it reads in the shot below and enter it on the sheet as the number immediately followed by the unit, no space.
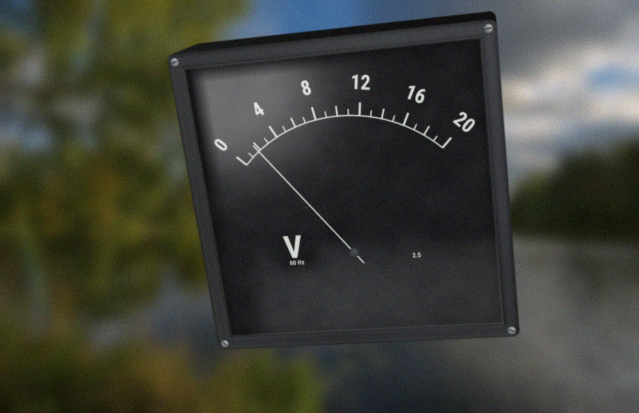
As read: 2V
